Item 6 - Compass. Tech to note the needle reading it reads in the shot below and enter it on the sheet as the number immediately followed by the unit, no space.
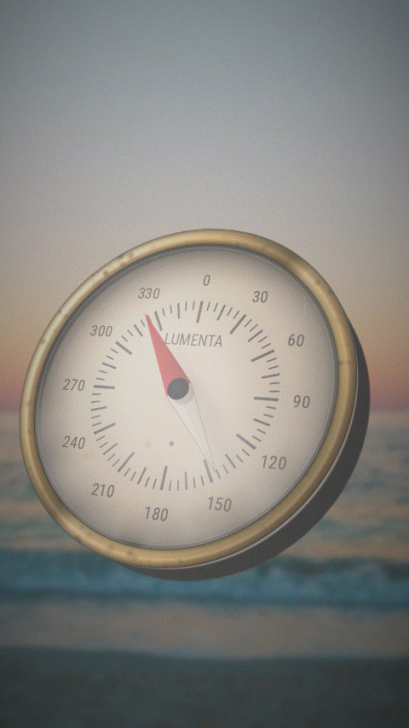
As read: 325°
